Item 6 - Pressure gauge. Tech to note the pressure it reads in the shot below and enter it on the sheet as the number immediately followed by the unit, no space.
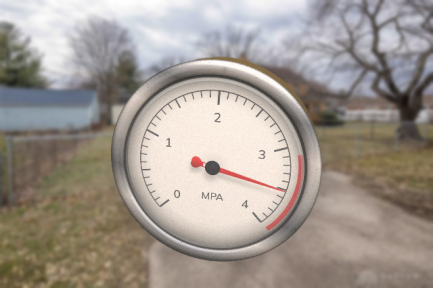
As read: 3.5MPa
